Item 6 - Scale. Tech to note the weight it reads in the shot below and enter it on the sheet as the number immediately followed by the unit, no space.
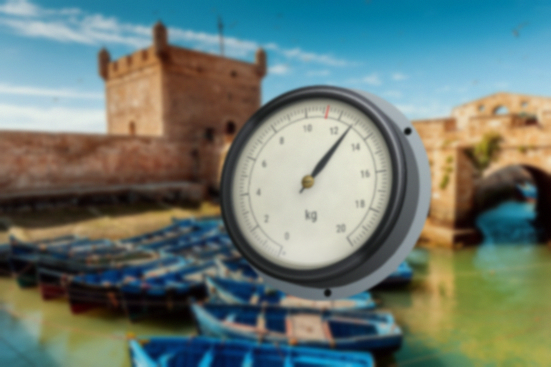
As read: 13kg
